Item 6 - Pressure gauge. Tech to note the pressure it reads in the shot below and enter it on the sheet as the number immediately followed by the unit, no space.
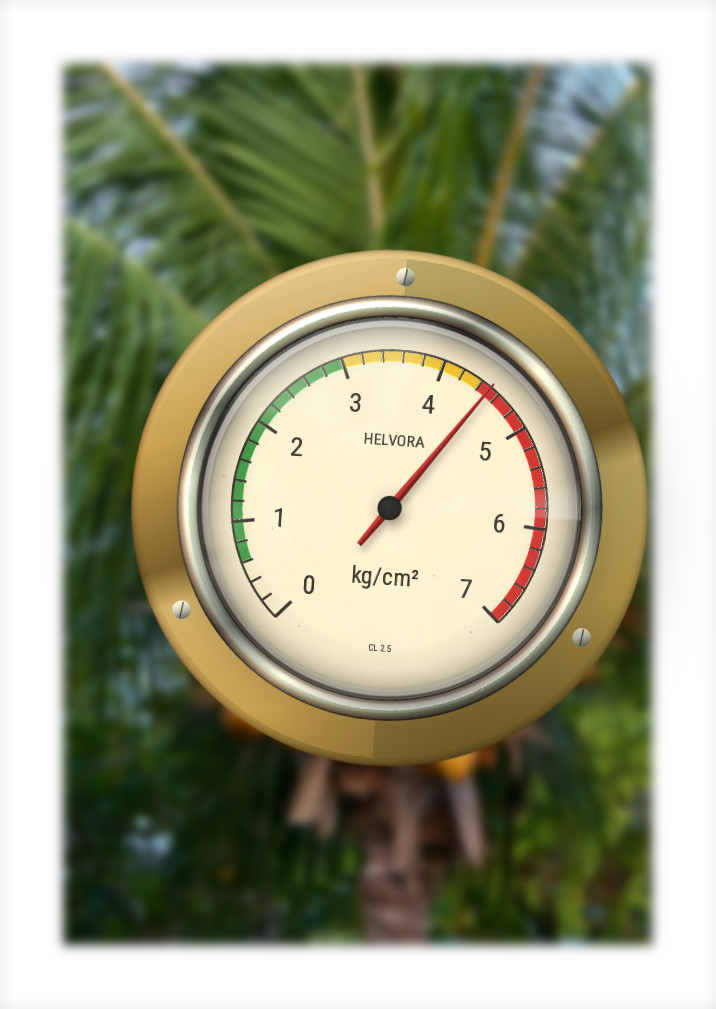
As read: 4.5kg/cm²
